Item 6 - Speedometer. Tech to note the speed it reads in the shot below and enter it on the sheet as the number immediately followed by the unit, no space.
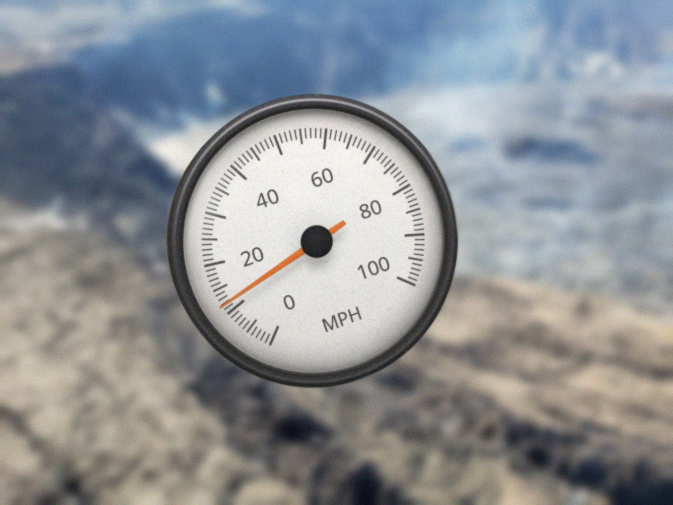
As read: 12mph
